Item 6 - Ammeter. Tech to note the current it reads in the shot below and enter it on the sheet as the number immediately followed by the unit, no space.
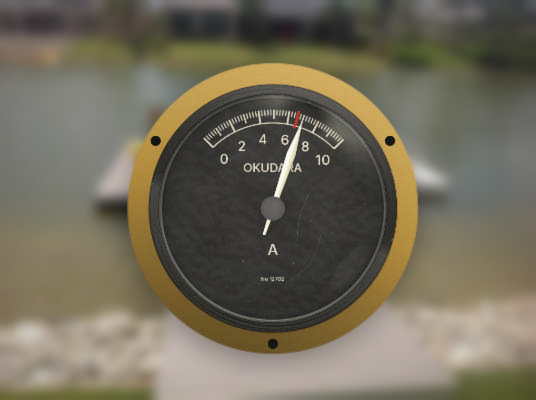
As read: 7A
